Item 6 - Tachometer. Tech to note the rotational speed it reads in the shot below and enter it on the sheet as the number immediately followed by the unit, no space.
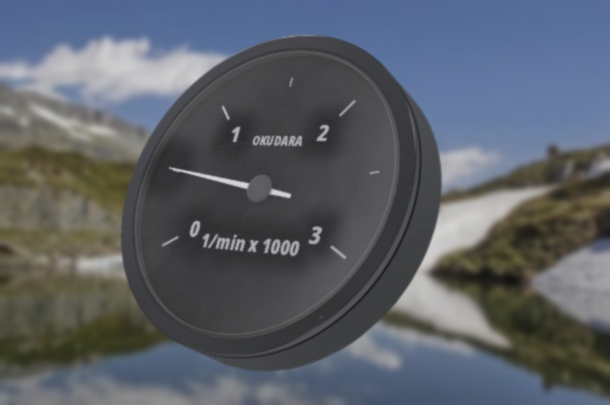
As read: 500rpm
